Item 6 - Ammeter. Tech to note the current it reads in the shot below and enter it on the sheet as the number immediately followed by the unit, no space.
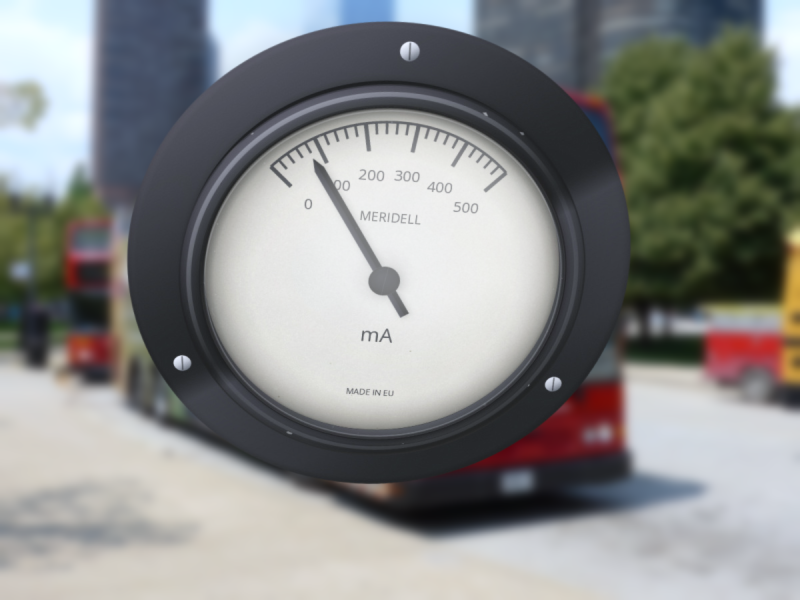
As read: 80mA
